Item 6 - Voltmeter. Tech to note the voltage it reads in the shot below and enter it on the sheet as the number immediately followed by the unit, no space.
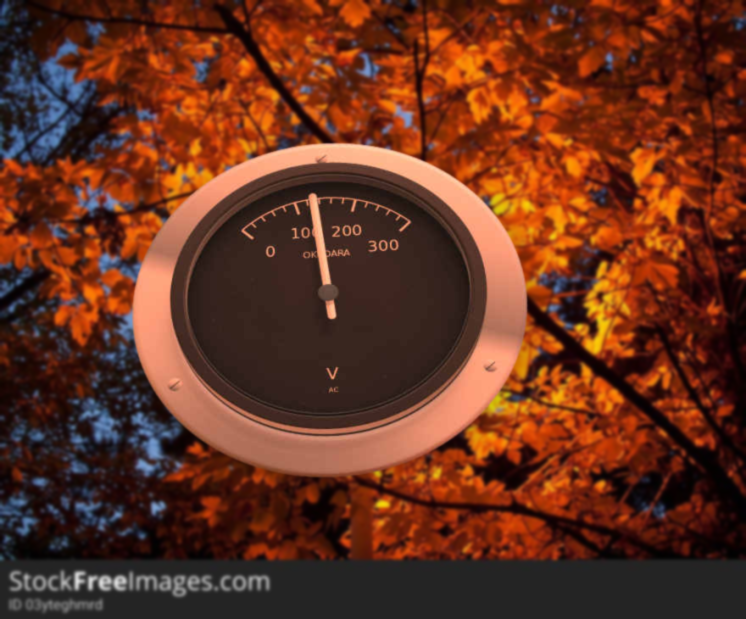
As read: 130V
